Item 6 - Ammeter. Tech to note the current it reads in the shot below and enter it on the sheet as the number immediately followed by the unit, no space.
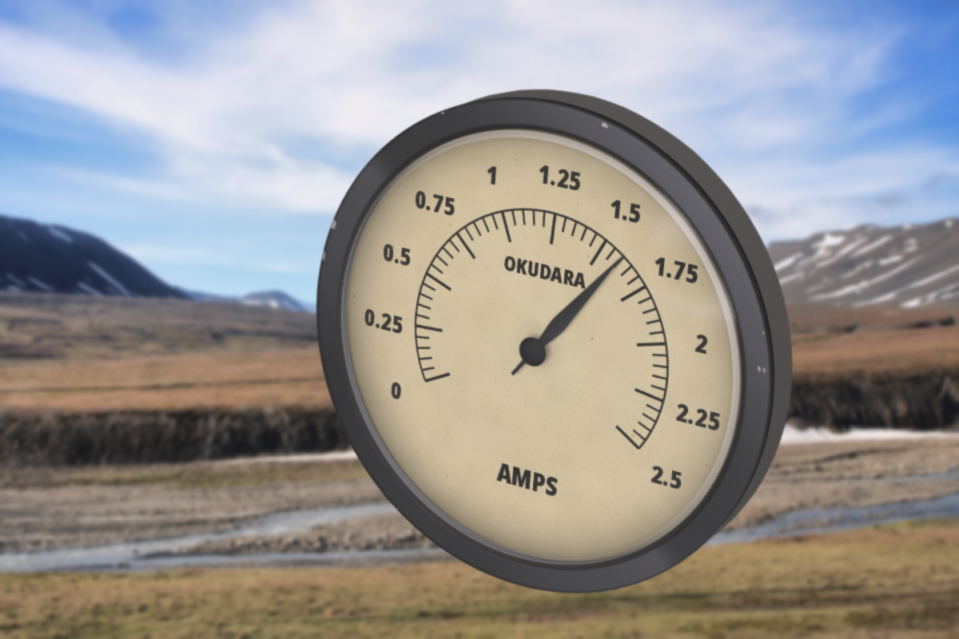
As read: 1.6A
